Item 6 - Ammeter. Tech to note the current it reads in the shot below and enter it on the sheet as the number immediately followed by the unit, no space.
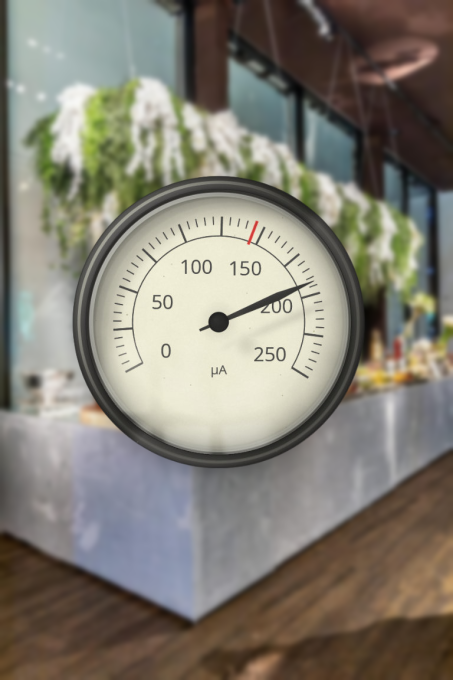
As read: 192.5µA
